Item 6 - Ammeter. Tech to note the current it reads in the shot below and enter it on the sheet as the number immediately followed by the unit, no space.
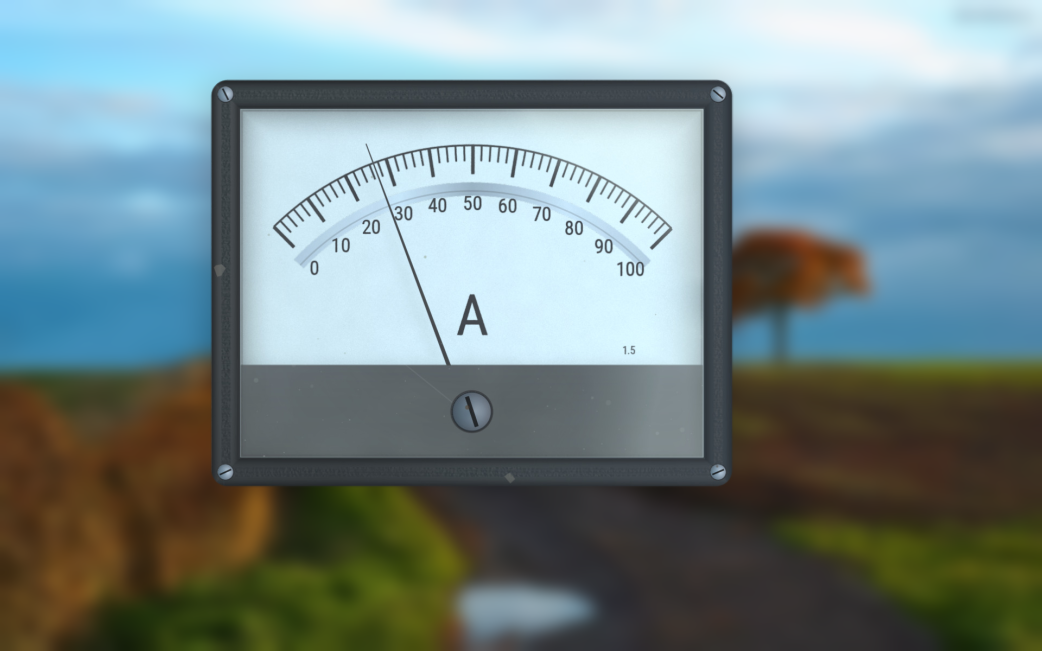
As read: 27A
